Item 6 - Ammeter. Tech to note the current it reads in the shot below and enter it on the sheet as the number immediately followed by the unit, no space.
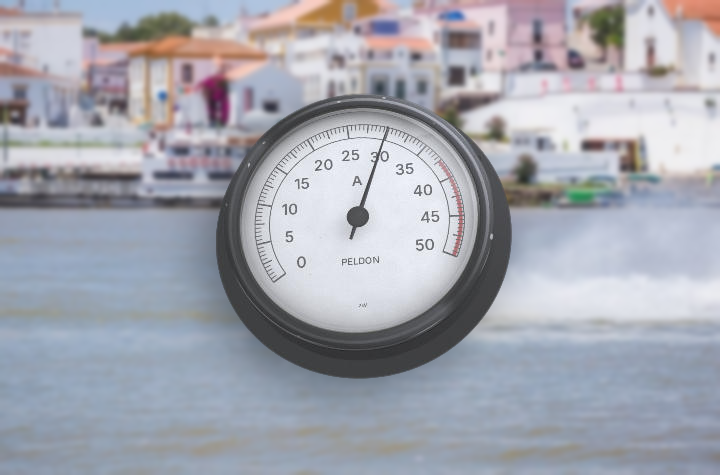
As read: 30A
